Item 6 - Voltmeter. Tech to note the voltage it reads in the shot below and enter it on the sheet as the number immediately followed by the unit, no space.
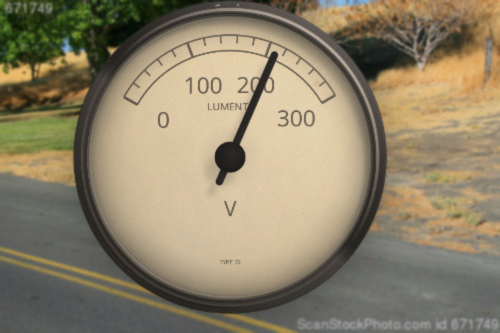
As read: 210V
